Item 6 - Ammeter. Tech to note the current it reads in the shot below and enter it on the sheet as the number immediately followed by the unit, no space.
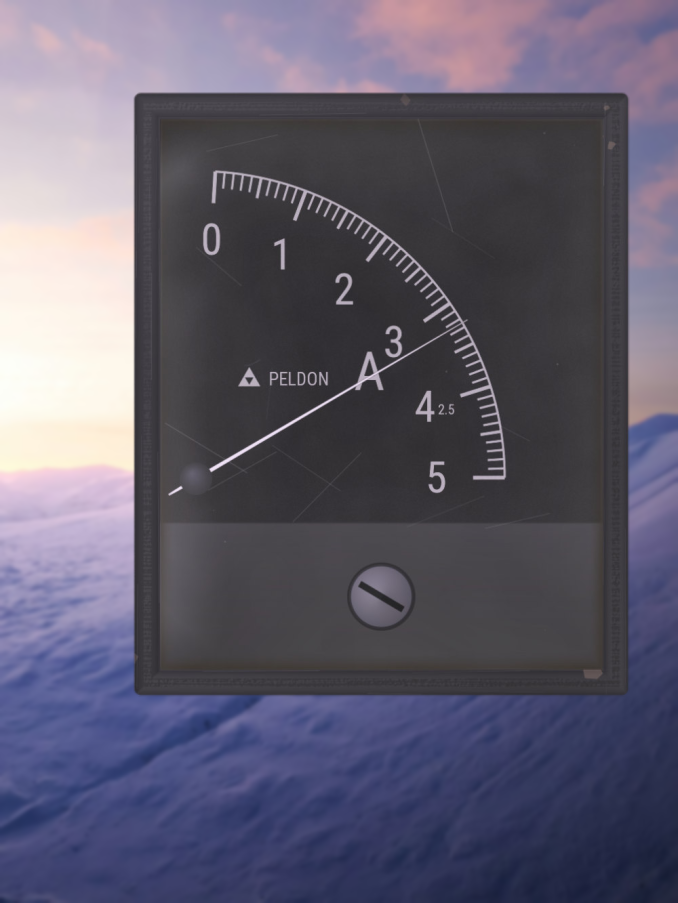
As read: 3.25A
